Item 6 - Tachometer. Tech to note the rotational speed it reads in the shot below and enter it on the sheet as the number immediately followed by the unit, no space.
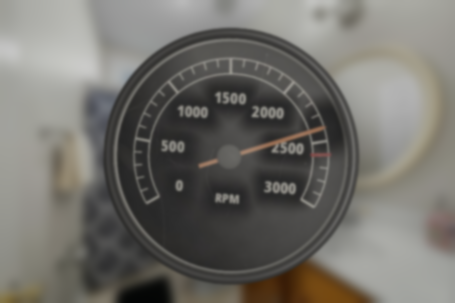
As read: 2400rpm
